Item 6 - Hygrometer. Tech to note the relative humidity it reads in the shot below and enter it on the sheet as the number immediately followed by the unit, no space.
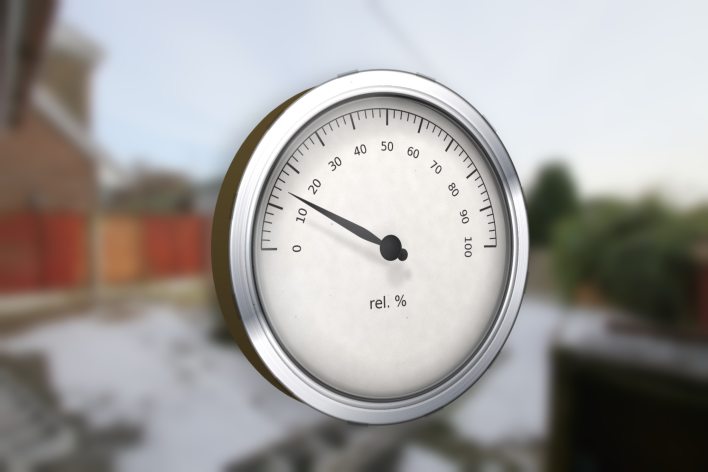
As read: 14%
